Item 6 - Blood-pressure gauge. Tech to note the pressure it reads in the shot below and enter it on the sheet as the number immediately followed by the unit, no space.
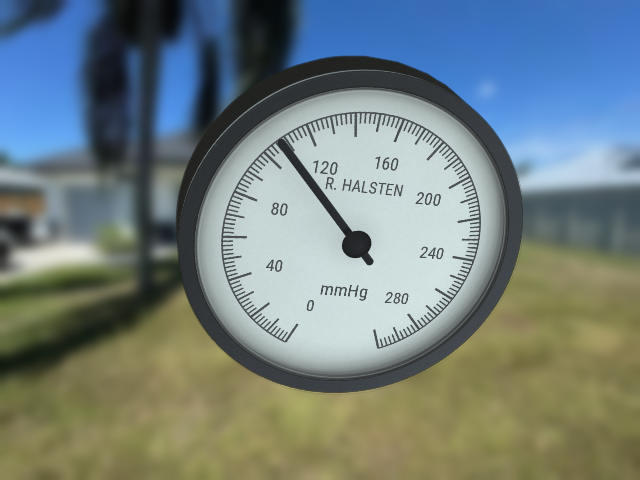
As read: 108mmHg
